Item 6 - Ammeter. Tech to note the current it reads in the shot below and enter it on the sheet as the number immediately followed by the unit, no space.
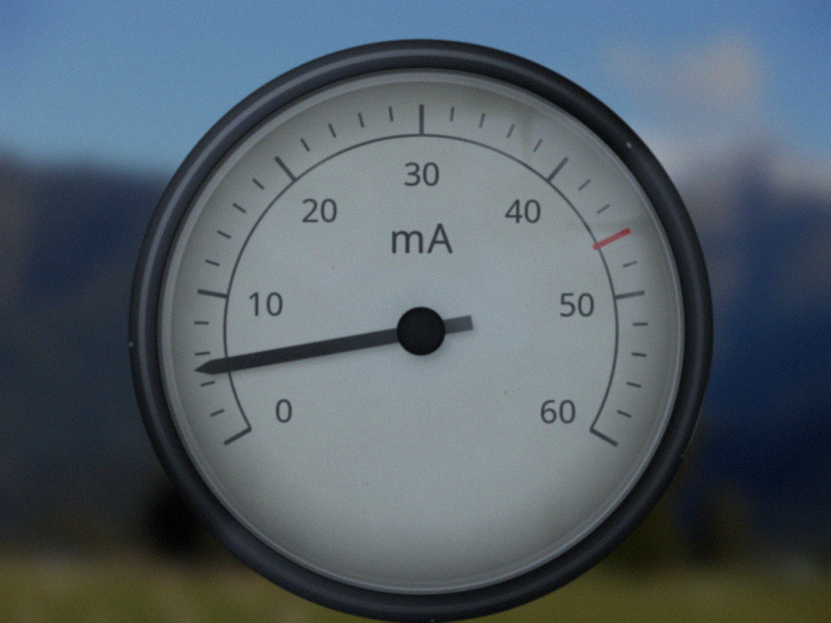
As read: 5mA
